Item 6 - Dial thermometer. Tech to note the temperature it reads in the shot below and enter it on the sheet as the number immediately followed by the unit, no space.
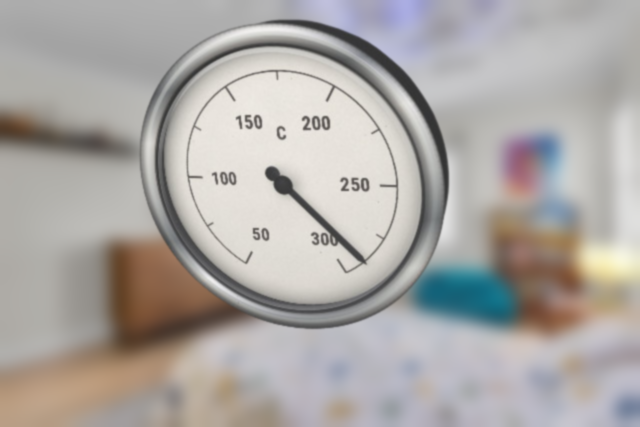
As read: 287.5°C
